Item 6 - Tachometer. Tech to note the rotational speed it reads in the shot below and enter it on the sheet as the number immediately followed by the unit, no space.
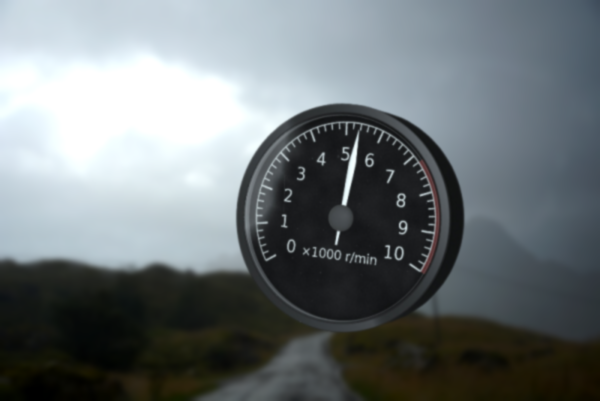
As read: 5400rpm
